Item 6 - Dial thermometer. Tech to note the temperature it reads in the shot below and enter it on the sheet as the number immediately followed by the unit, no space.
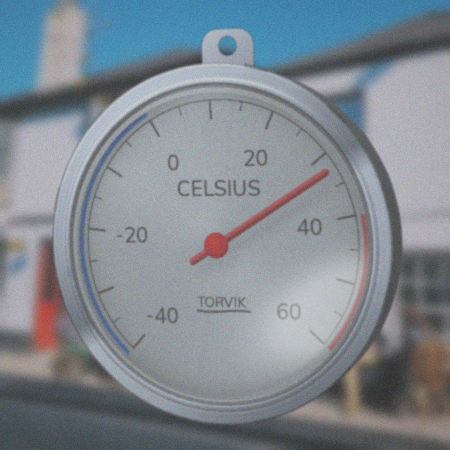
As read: 32.5°C
